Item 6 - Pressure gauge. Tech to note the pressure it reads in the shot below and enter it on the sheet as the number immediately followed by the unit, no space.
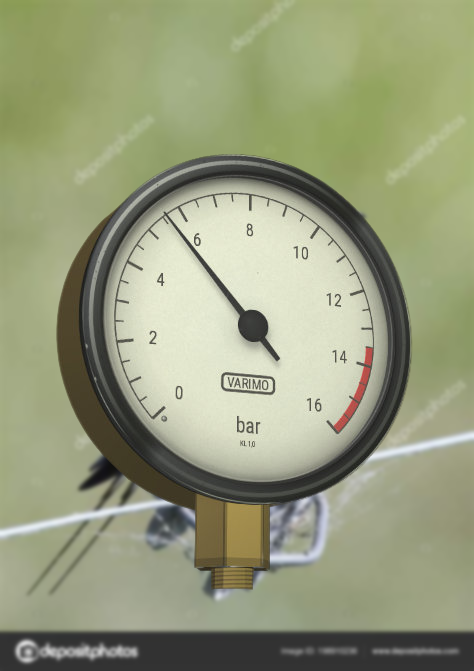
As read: 5.5bar
